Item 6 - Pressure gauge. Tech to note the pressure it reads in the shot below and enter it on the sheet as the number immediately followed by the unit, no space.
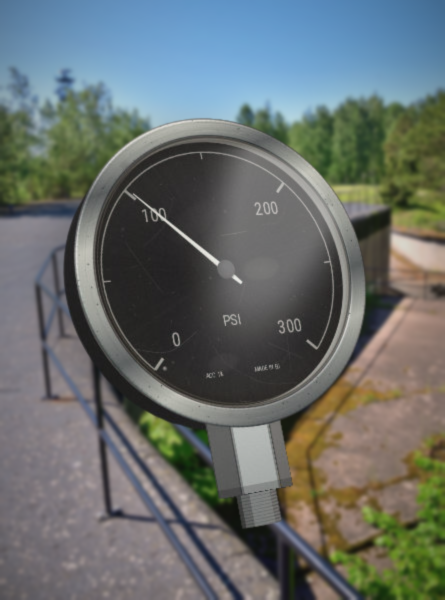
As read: 100psi
